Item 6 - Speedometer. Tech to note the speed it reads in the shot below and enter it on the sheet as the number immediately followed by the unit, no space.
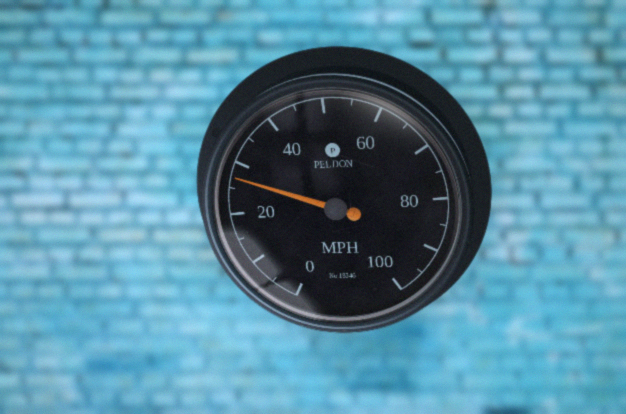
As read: 27.5mph
